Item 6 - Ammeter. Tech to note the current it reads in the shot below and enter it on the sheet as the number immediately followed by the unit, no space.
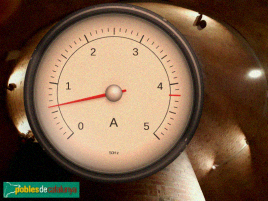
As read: 0.6A
